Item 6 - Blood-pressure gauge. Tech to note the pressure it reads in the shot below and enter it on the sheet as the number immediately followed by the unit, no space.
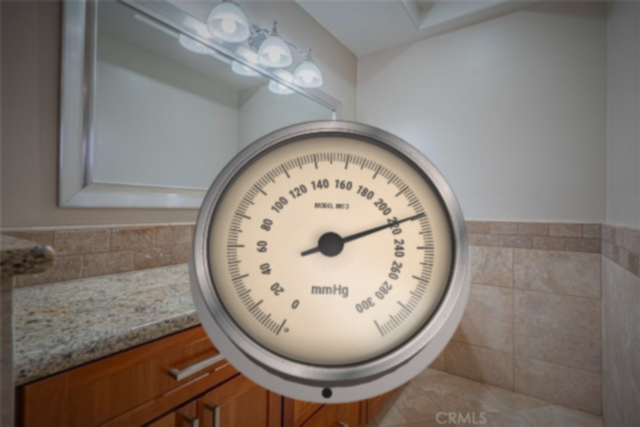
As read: 220mmHg
